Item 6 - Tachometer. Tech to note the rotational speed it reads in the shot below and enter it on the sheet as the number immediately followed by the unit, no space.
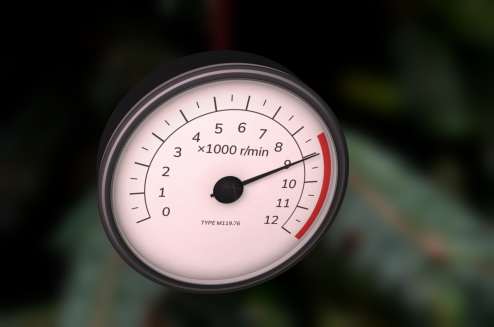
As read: 9000rpm
